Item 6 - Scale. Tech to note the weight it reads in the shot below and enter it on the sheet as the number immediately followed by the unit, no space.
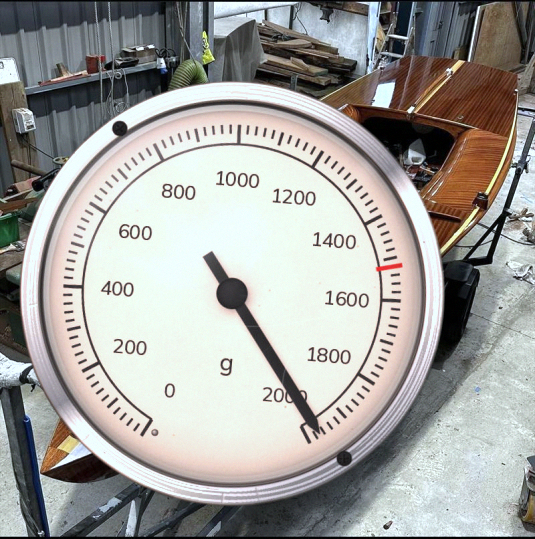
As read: 1970g
